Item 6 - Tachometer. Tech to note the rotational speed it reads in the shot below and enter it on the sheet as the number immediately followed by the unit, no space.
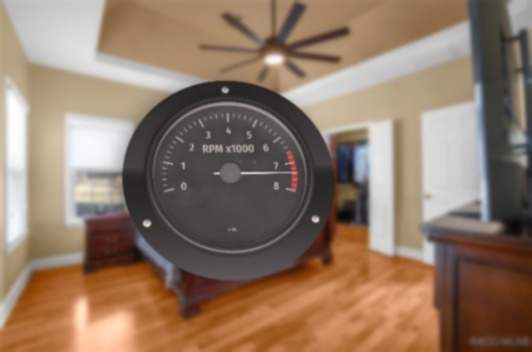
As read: 7400rpm
